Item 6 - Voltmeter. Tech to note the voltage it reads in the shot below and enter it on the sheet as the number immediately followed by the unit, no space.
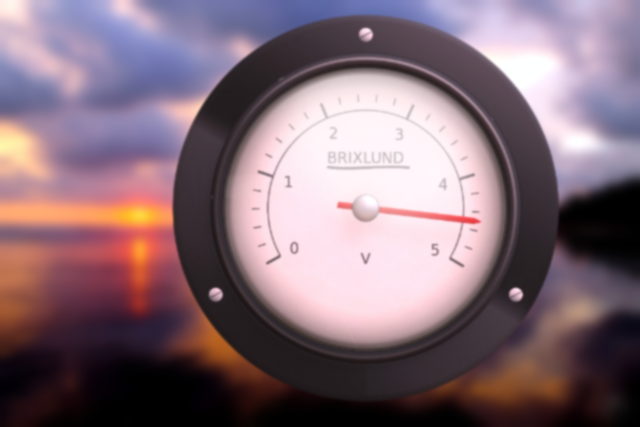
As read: 4.5V
